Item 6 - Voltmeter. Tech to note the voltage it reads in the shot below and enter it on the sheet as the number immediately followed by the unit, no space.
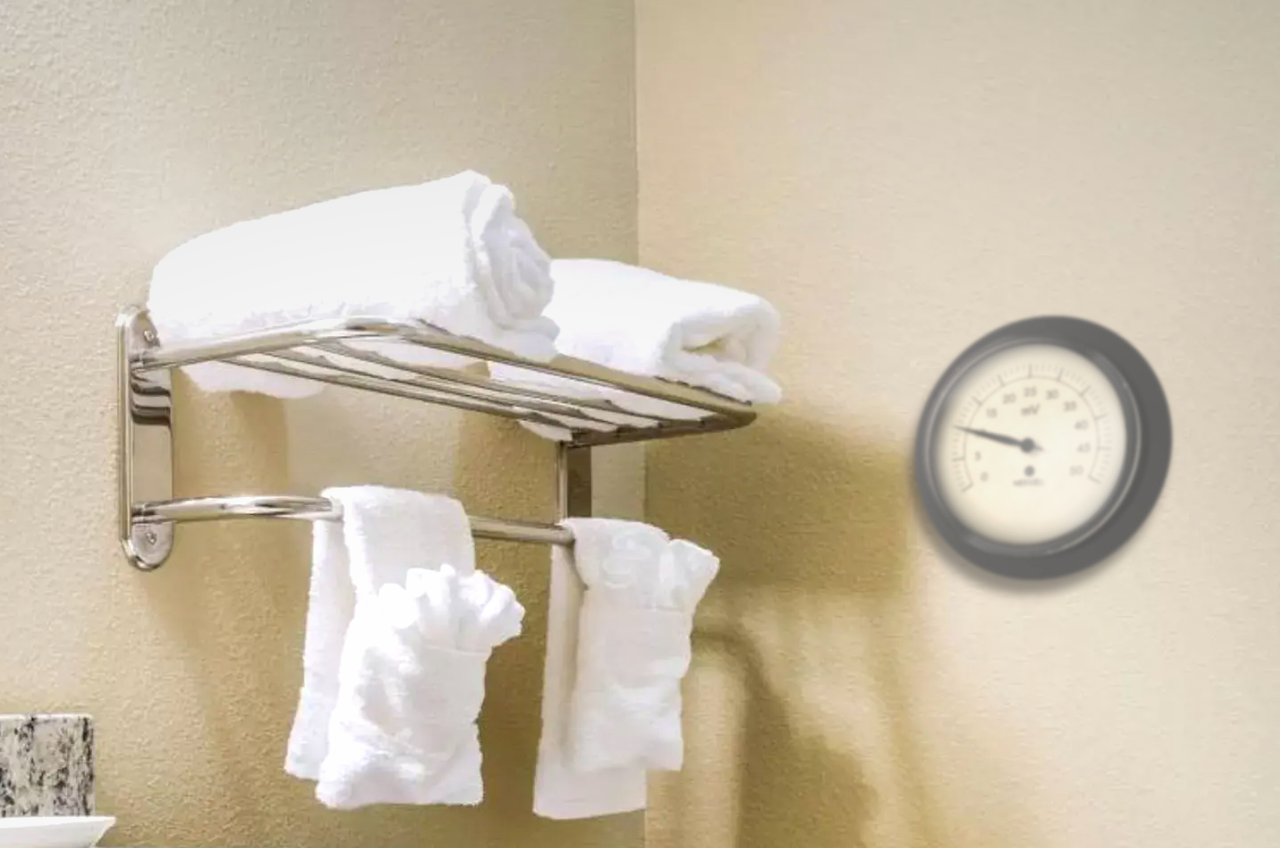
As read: 10mV
